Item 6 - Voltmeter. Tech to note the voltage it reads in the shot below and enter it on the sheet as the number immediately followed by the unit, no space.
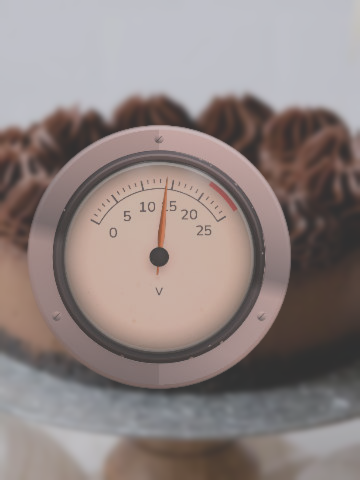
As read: 14V
